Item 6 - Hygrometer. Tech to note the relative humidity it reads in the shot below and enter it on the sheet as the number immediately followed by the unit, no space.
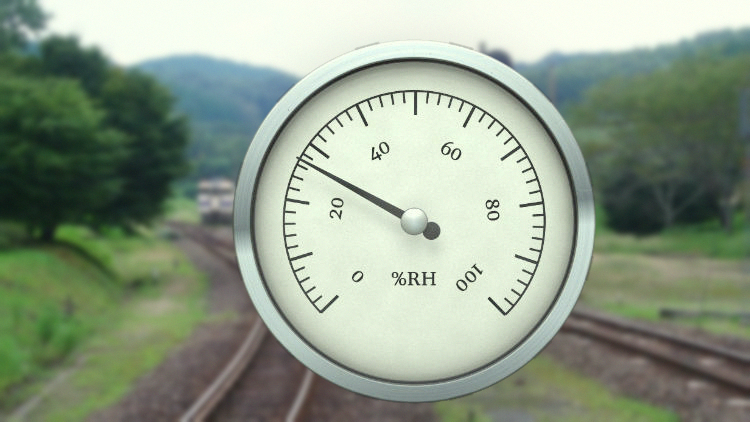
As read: 27%
